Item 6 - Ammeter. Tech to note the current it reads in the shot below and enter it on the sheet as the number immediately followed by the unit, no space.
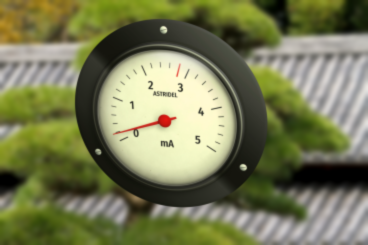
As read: 0.2mA
